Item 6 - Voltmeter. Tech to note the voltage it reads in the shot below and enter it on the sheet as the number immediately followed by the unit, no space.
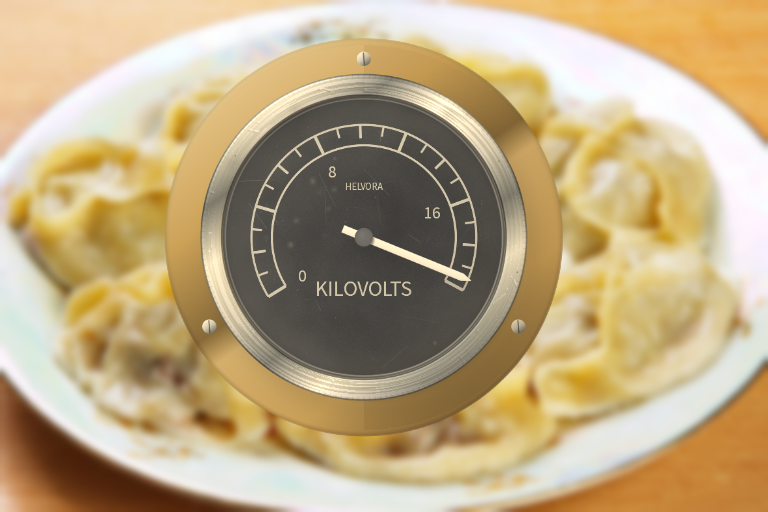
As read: 19.5kV
